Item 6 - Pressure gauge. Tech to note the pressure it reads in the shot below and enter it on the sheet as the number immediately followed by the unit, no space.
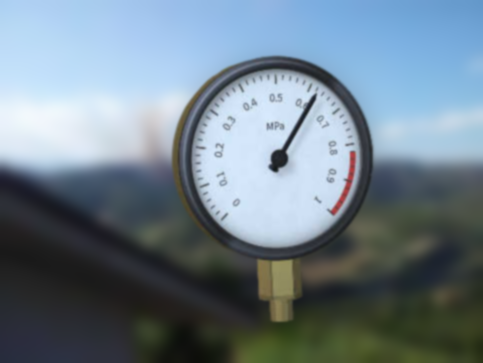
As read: 0.62MPa
